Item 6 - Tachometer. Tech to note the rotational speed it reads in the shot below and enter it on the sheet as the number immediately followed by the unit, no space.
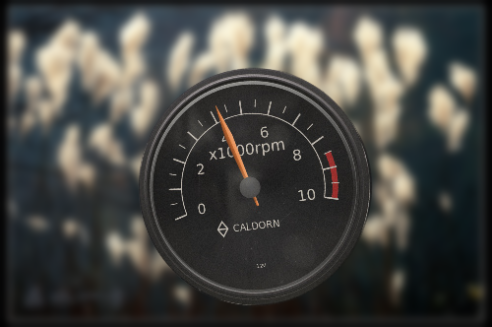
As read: 4250rpm
